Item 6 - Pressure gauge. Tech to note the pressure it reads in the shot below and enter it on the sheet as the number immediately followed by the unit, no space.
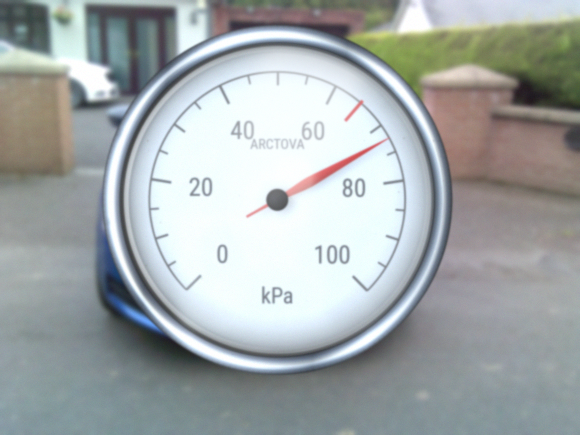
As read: 72.5kPa
